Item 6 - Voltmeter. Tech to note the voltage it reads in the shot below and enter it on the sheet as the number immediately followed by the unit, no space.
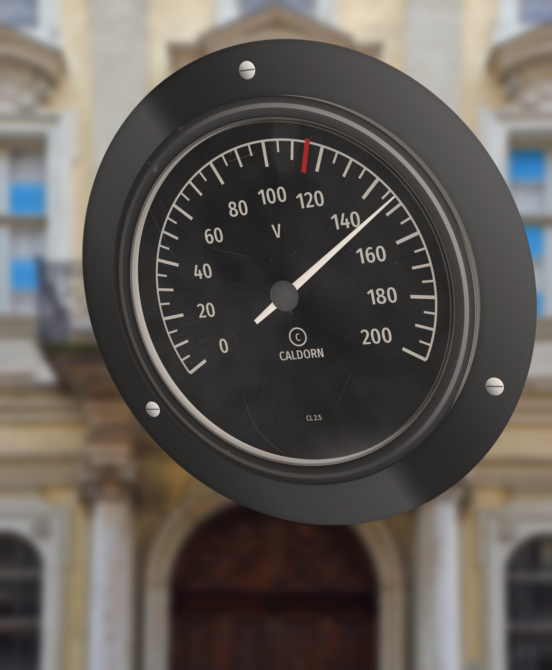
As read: 147.5V
